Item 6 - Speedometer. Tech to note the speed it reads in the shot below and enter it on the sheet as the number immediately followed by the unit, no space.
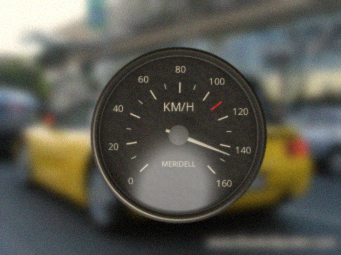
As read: 145km/h
